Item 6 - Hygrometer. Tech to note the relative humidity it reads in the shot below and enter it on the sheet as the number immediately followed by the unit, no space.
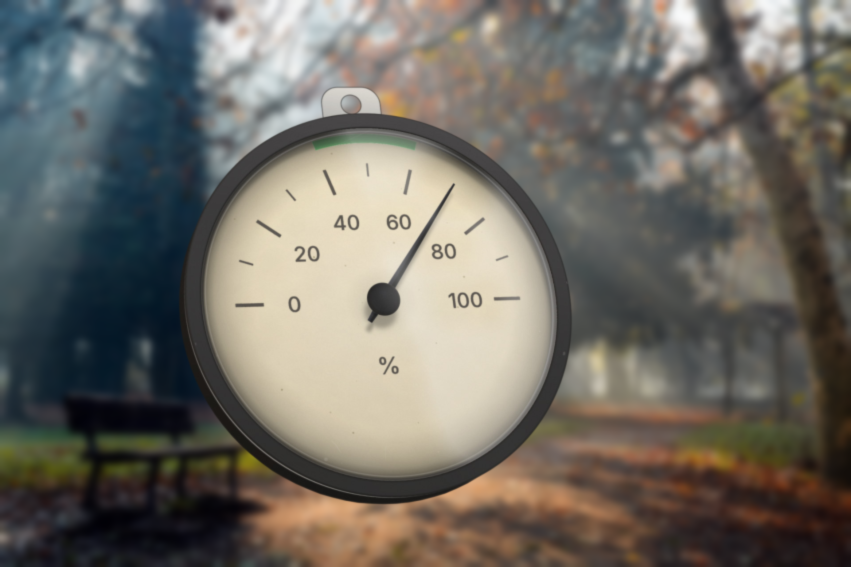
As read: 70%
